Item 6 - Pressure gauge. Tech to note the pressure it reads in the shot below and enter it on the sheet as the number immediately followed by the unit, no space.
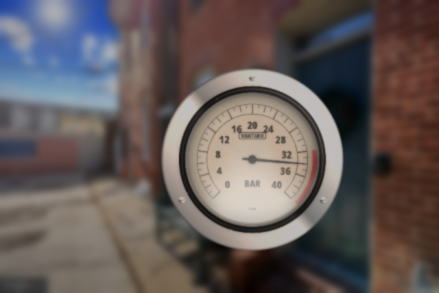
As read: 34bar
